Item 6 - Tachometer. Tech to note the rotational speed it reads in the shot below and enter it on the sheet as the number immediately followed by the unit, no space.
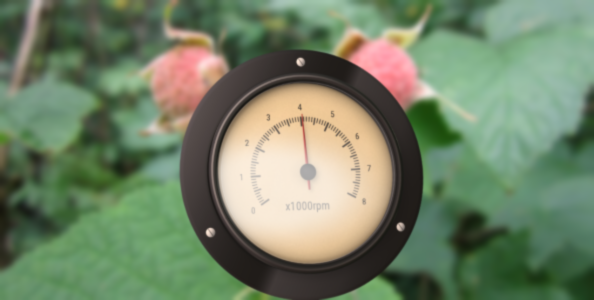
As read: 4000rpm
